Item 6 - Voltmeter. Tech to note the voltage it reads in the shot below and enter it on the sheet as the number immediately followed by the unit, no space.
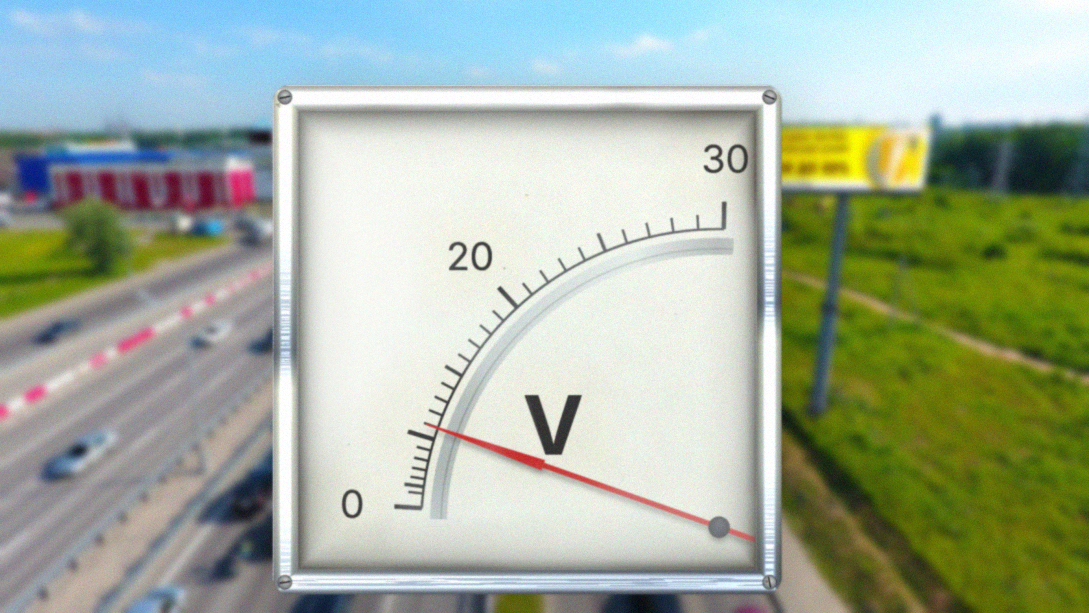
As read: 11V
